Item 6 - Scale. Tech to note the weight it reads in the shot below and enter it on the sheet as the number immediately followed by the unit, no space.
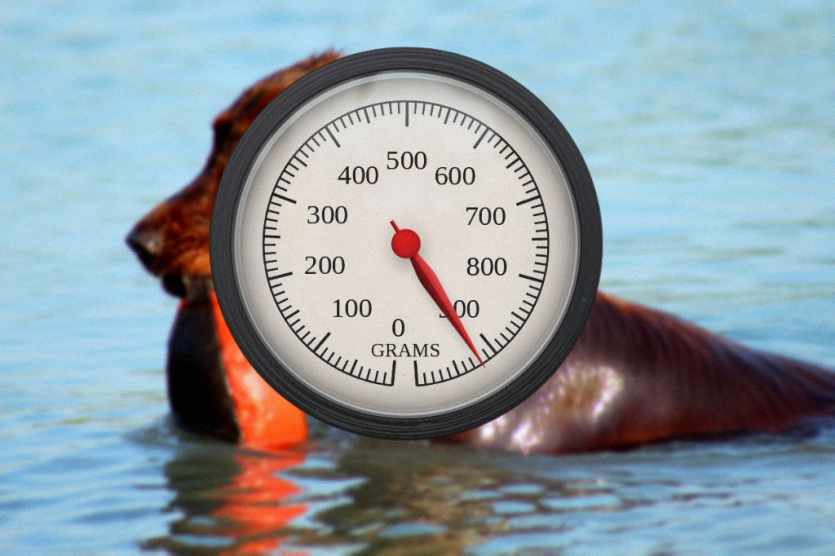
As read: 920g
